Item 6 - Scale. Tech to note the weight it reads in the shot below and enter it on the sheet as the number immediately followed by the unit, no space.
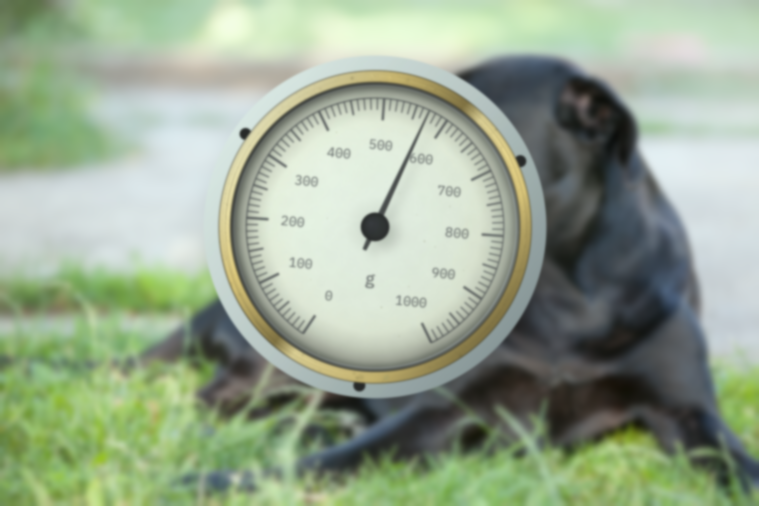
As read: 570g
